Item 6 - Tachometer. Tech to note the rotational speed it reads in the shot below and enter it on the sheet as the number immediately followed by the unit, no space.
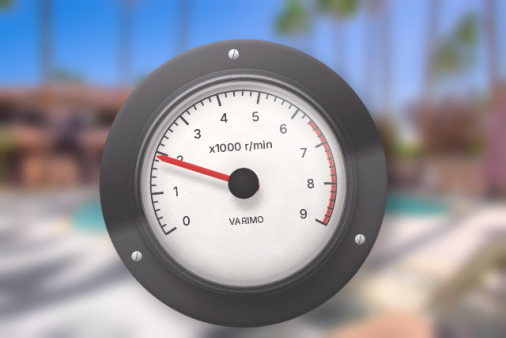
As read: 1900rpm
